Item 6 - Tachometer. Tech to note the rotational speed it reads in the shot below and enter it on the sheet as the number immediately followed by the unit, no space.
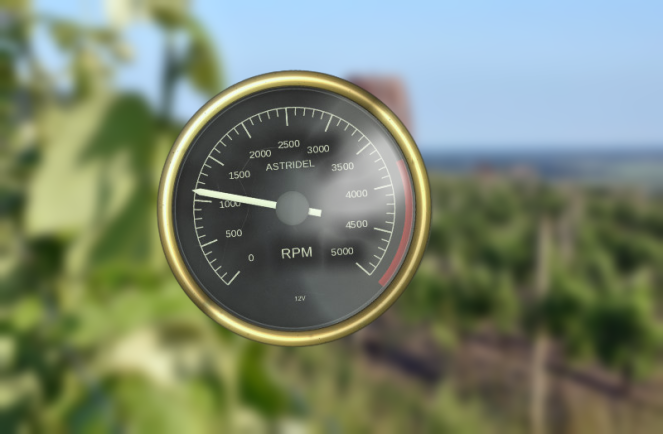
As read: 1100rpm
